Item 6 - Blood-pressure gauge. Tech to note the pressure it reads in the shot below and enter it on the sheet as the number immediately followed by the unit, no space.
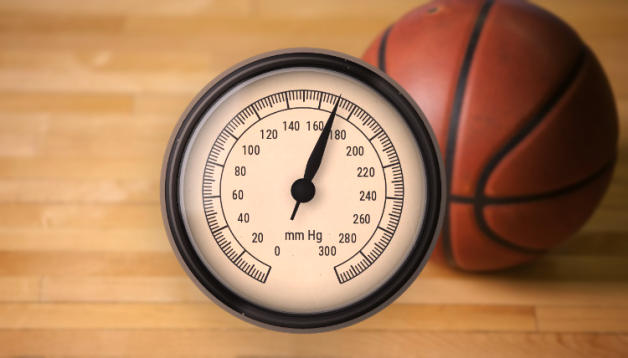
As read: 170mmHg
